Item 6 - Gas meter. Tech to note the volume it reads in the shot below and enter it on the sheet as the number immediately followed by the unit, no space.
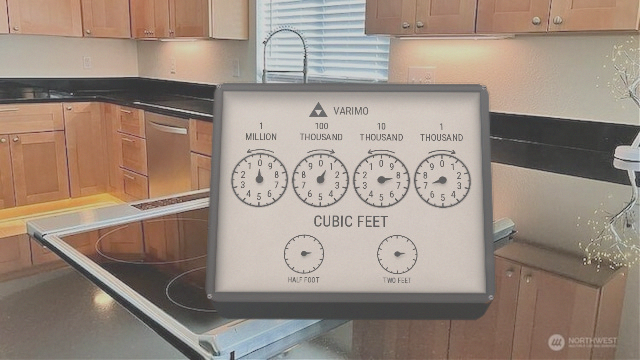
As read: 7700ft³
